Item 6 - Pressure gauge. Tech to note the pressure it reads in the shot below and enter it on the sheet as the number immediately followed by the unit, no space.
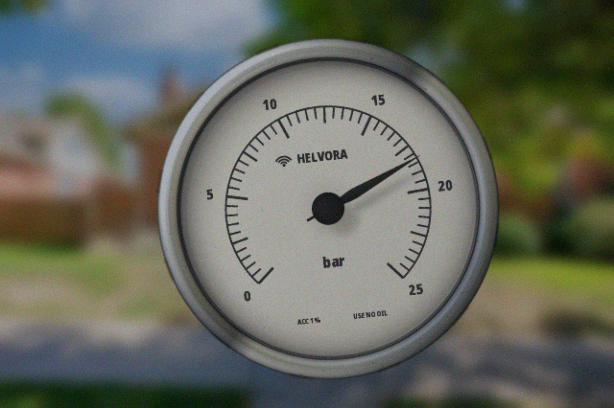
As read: 18.25bar
